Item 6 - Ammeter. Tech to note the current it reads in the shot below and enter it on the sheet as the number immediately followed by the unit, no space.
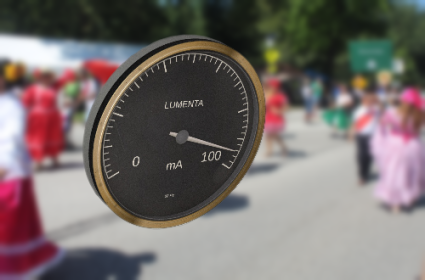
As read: 94mA
